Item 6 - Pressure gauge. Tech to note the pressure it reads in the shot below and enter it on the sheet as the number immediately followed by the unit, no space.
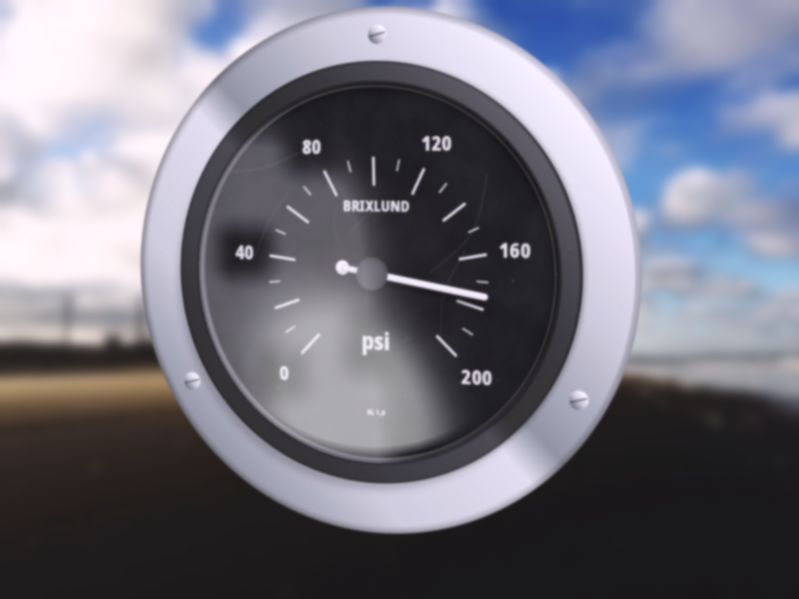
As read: 175psi
